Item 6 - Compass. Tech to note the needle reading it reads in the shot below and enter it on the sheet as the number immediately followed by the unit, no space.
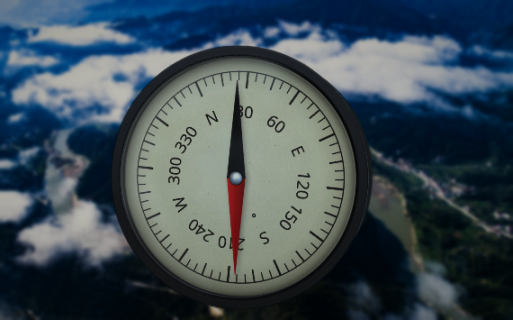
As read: 205°
